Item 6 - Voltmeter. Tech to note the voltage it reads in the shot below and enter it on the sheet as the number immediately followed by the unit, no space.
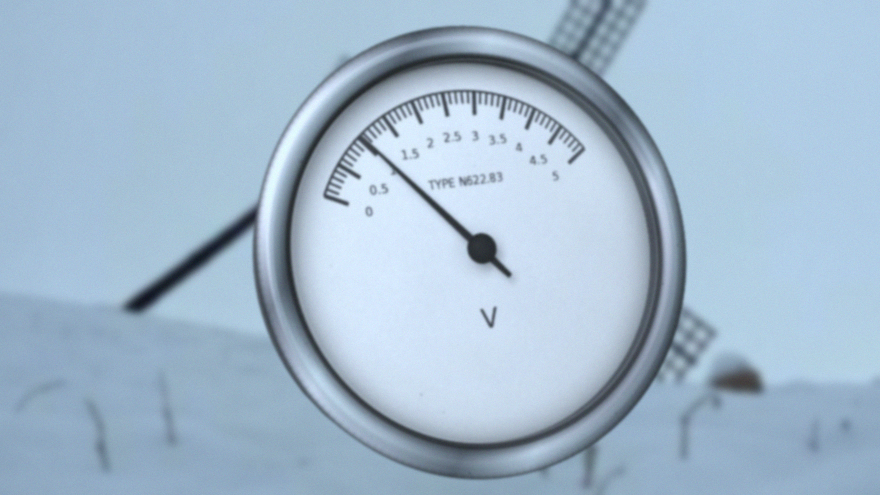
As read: 1V
